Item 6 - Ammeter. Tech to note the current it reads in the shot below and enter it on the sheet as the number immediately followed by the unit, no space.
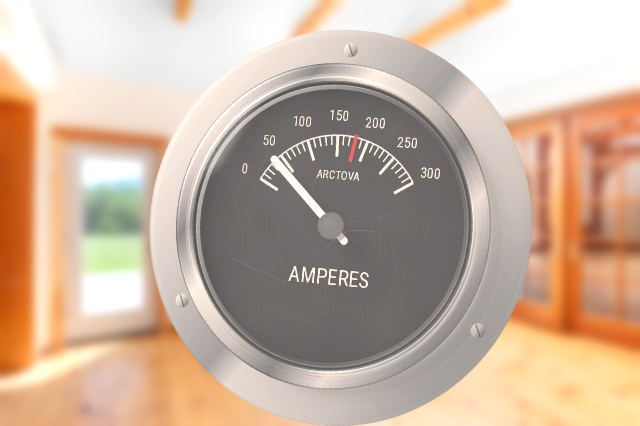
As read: 40A
